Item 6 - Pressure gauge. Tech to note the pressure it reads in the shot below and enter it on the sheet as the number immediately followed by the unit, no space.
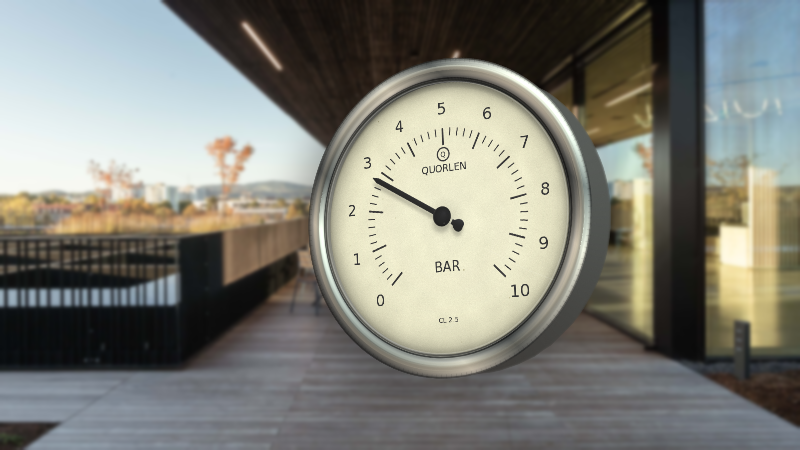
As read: 2.8bar
